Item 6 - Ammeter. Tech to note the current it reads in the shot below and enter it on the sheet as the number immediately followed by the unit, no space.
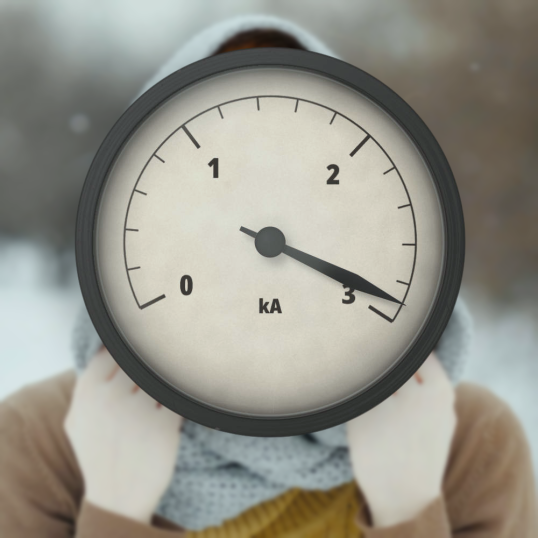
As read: 2.9kA
